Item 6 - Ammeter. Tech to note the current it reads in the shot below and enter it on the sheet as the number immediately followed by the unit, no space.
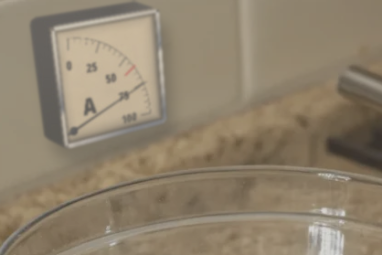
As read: 75A
